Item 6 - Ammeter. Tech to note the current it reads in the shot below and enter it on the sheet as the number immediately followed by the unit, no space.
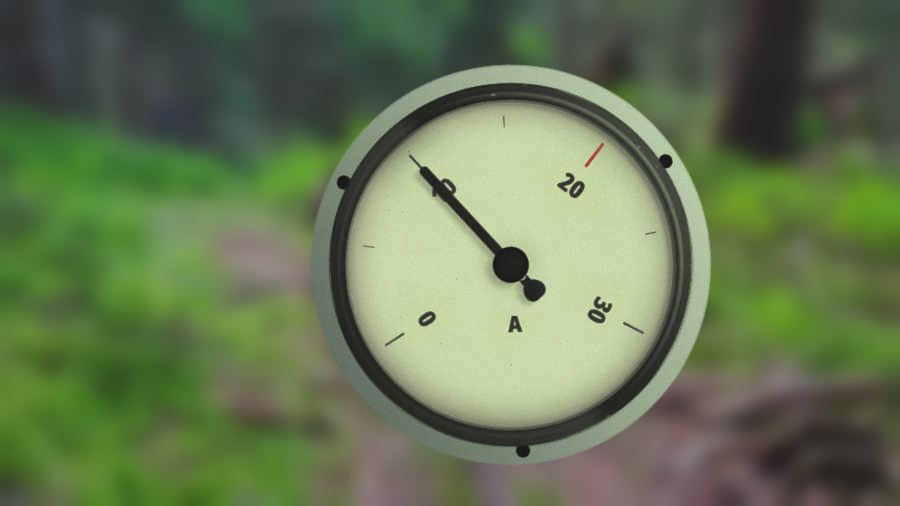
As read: 10A
